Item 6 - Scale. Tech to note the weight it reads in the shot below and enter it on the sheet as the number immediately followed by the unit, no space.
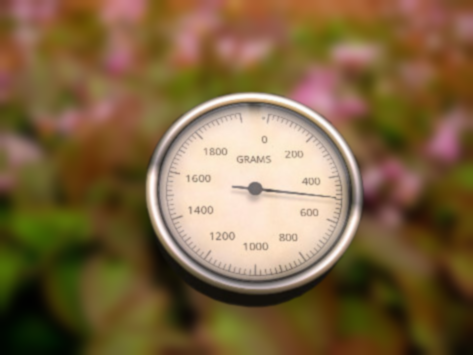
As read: 500g
